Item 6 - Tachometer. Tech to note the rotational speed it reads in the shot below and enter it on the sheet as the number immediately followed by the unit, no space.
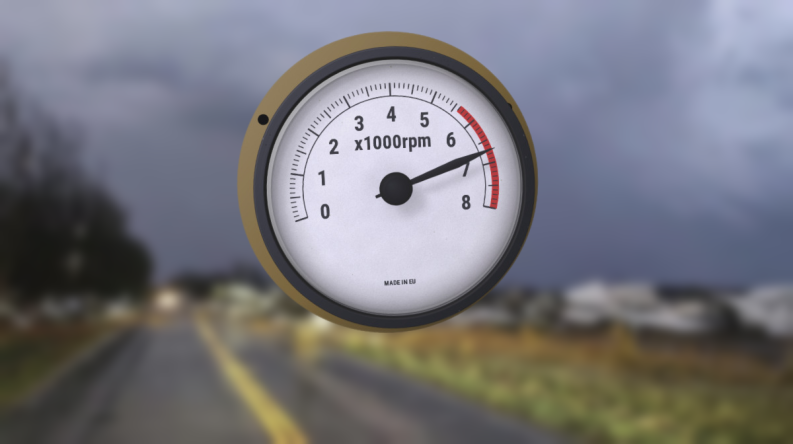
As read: 6700rpm
